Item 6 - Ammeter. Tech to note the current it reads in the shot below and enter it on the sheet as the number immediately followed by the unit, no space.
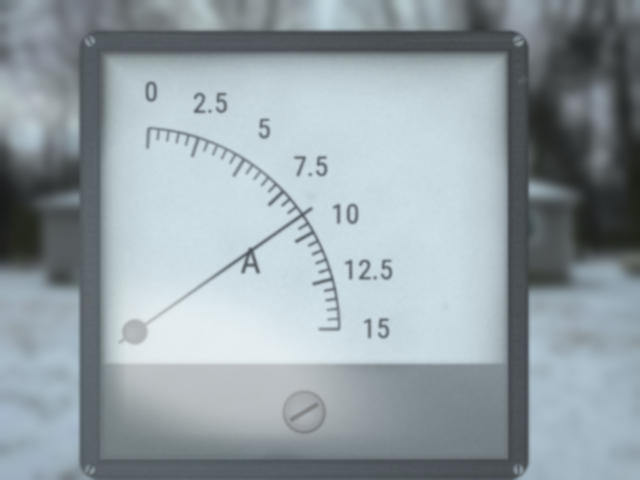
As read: 9A
